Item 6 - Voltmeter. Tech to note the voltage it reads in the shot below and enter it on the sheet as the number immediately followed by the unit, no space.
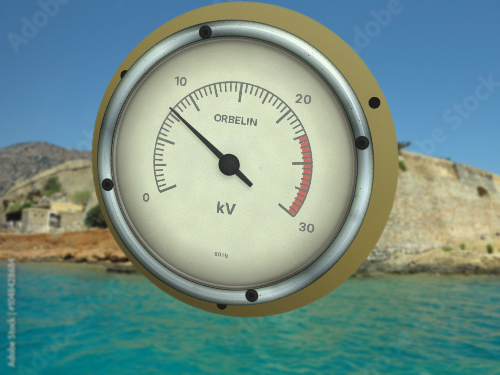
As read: 8kV
